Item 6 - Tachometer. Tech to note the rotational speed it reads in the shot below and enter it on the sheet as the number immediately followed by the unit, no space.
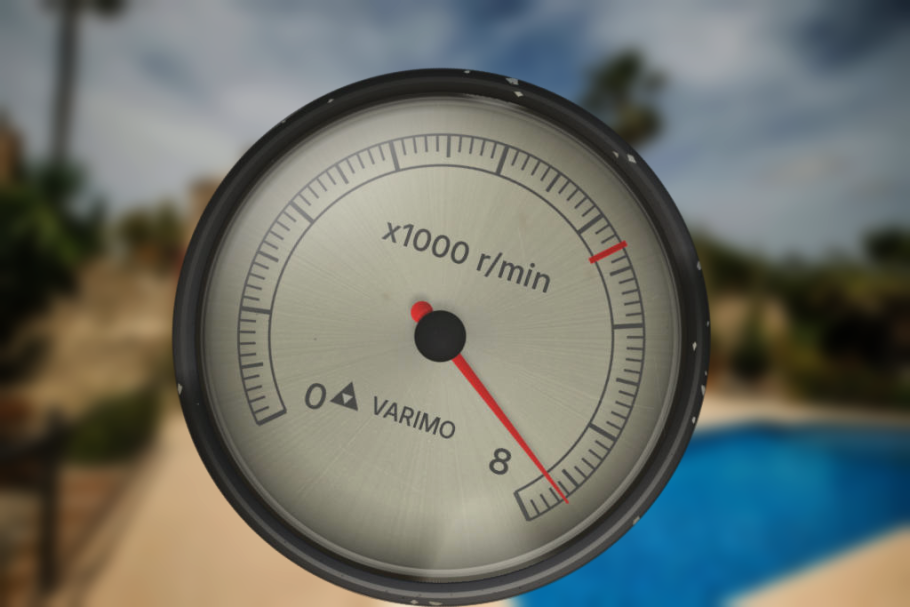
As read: 7650rpm
